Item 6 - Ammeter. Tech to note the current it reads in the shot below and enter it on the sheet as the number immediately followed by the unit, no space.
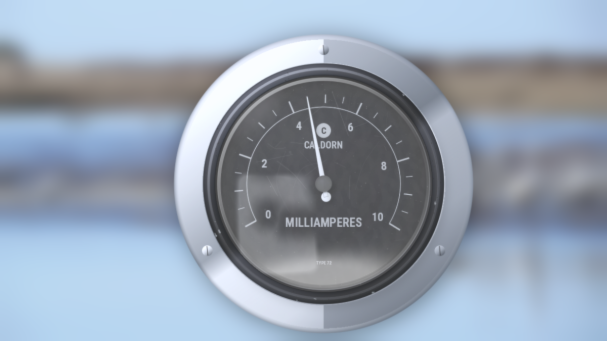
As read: 4.5mA
